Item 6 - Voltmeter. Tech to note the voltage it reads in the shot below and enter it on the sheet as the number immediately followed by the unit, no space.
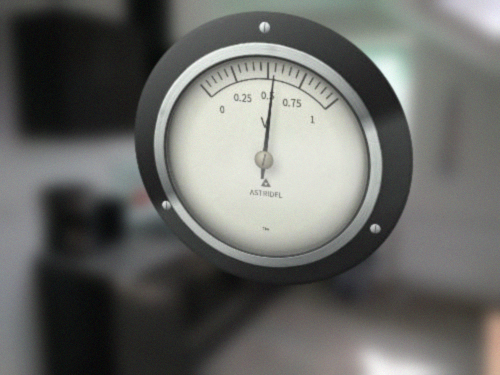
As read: 0.55V
